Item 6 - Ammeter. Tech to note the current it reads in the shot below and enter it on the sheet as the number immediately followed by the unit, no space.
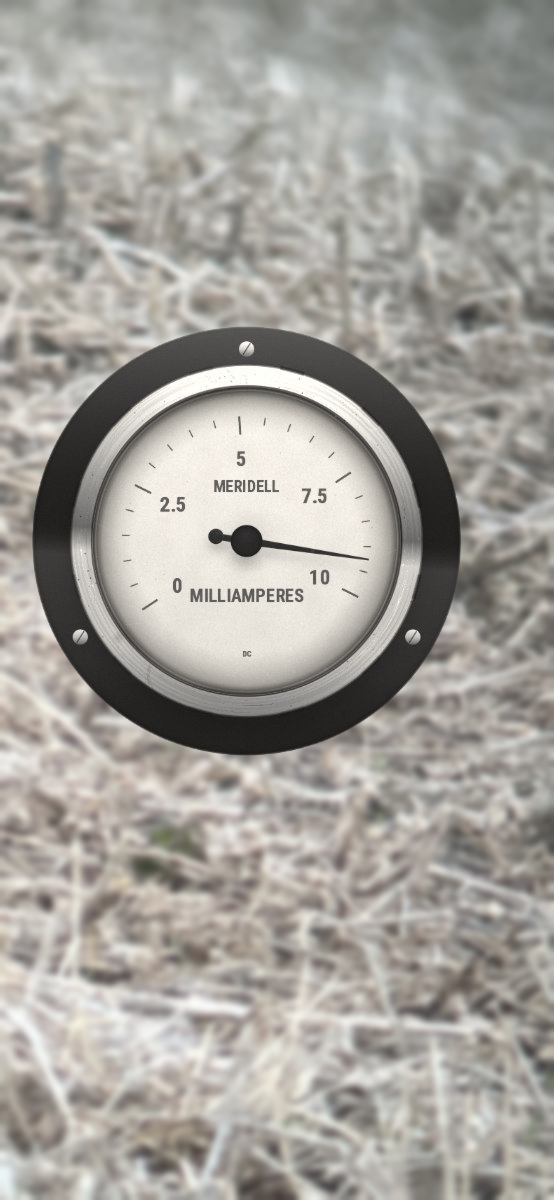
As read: 9.25mA
